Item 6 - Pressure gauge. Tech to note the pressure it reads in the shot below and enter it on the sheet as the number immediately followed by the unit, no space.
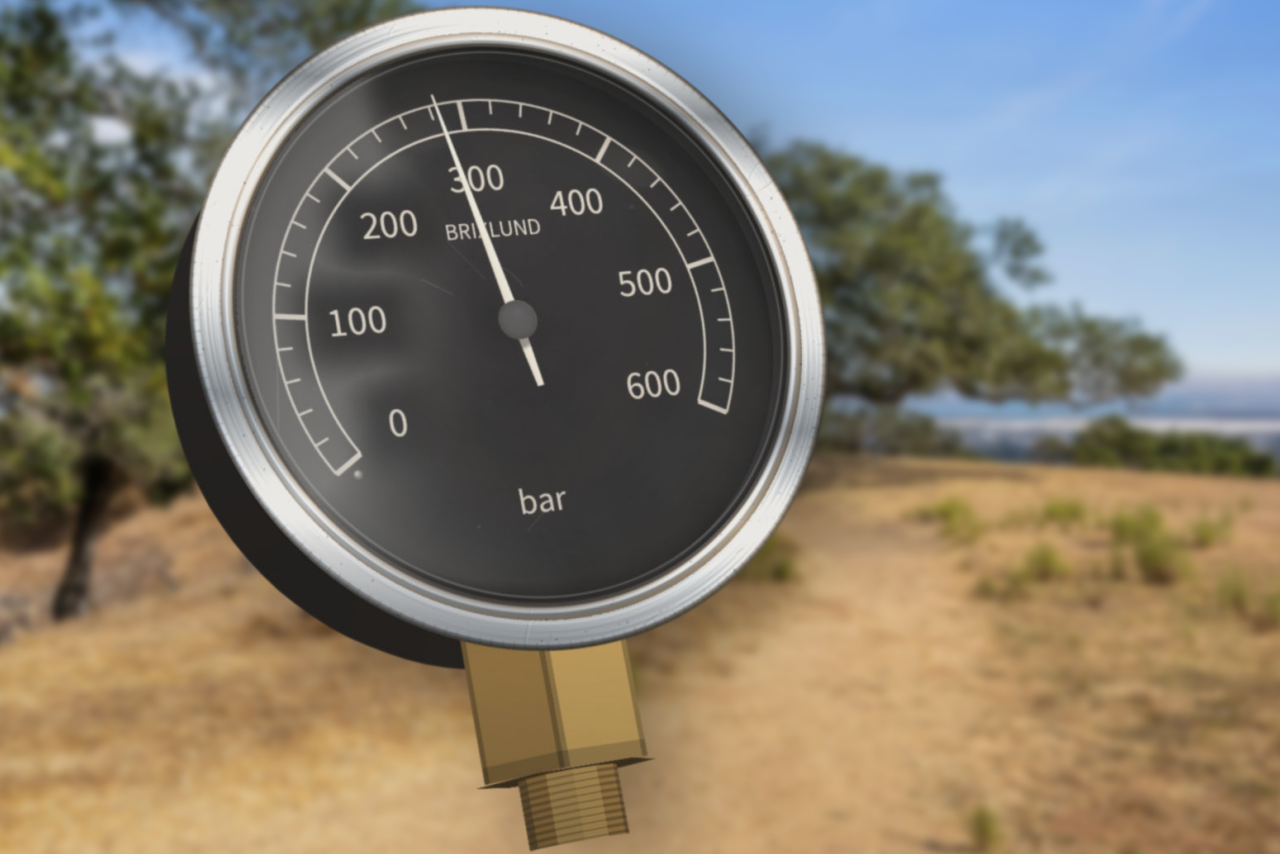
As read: 280bar
